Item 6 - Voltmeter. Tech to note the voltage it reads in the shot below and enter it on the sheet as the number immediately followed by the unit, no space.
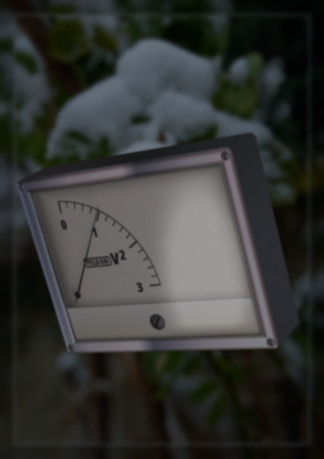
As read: 1V
